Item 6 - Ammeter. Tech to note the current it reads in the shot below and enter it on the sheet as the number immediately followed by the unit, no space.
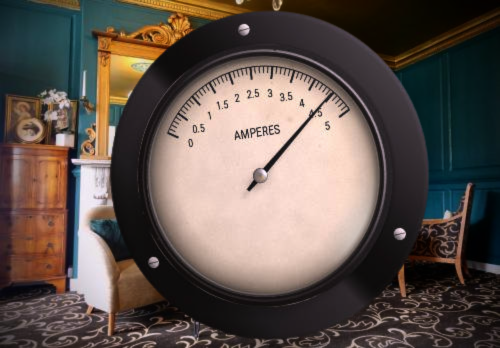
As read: 4.5A
